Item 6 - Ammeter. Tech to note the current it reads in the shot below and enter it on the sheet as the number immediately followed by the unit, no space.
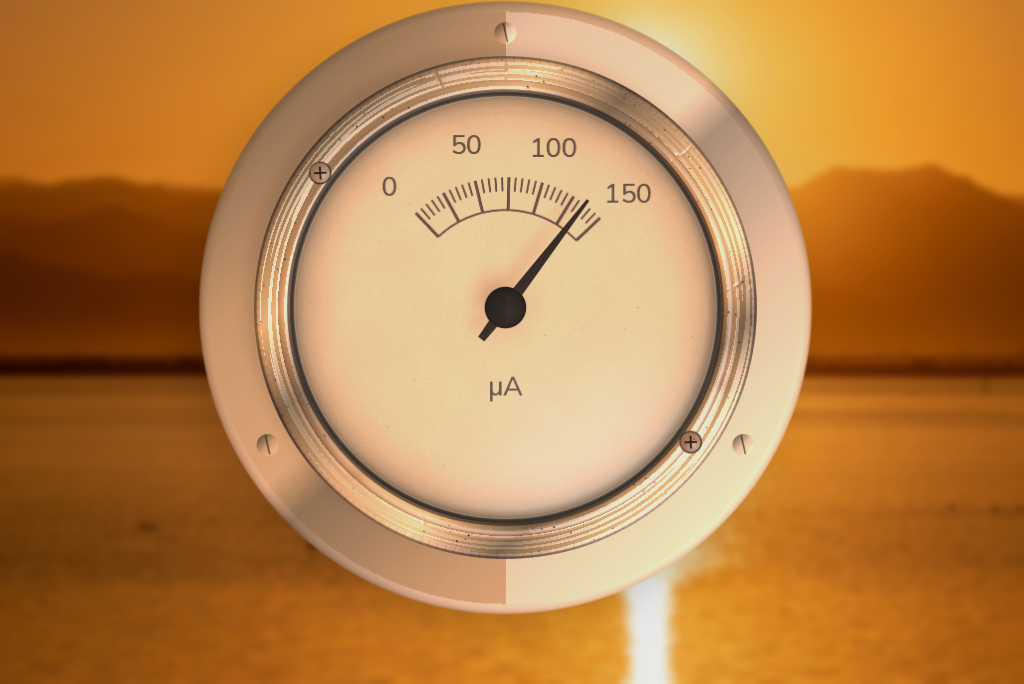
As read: 135µA
